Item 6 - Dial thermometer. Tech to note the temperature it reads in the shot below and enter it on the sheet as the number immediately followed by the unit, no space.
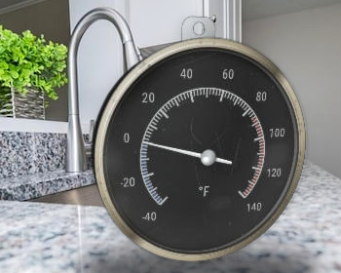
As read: 0°F
